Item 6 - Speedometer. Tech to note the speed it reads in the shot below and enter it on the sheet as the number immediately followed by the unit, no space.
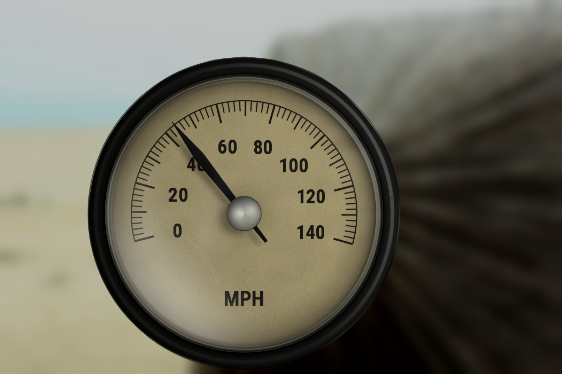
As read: 44mph
